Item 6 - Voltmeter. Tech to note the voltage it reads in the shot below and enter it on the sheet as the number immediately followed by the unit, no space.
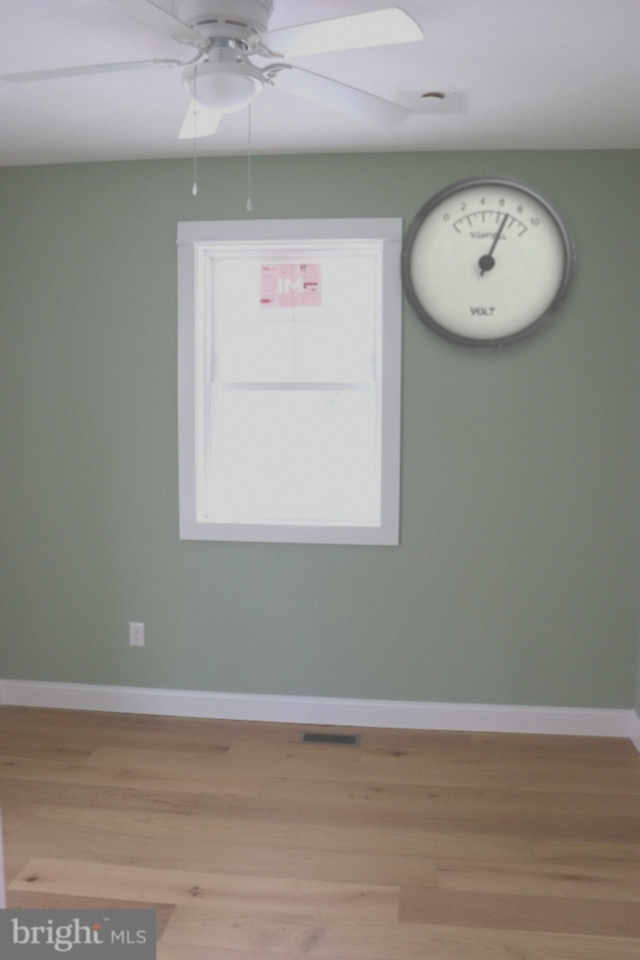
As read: 7V
